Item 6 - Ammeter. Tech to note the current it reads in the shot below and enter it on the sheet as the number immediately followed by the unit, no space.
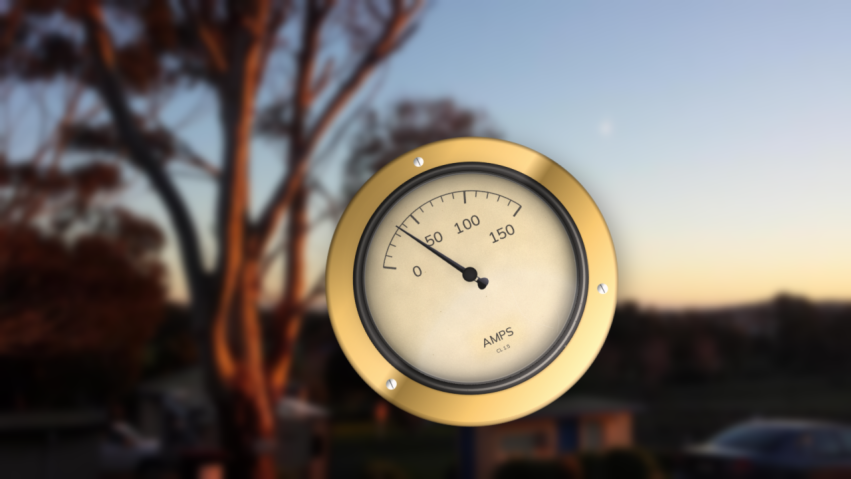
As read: 35A
